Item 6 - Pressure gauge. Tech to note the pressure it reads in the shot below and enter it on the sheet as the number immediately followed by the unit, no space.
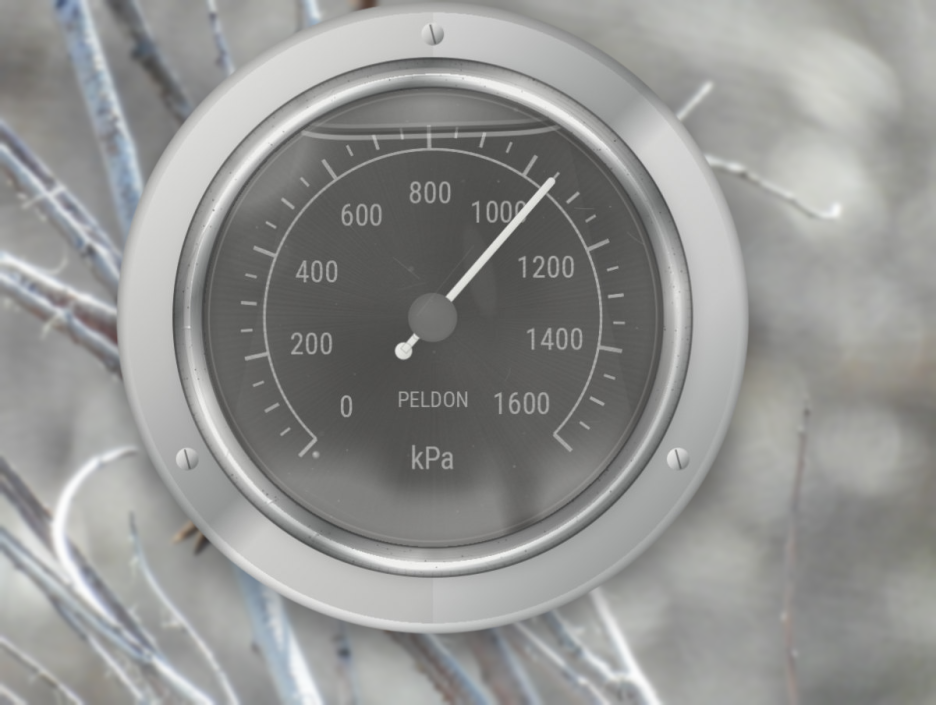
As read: 1050kPa
